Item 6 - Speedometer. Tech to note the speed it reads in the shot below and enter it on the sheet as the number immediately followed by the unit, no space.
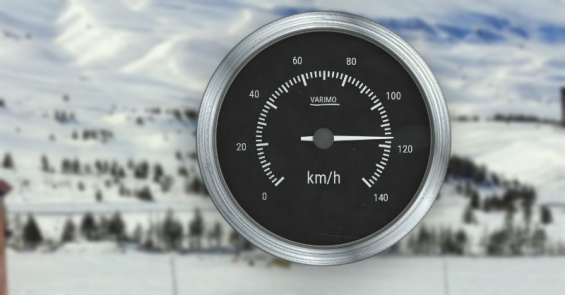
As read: 116km/h
